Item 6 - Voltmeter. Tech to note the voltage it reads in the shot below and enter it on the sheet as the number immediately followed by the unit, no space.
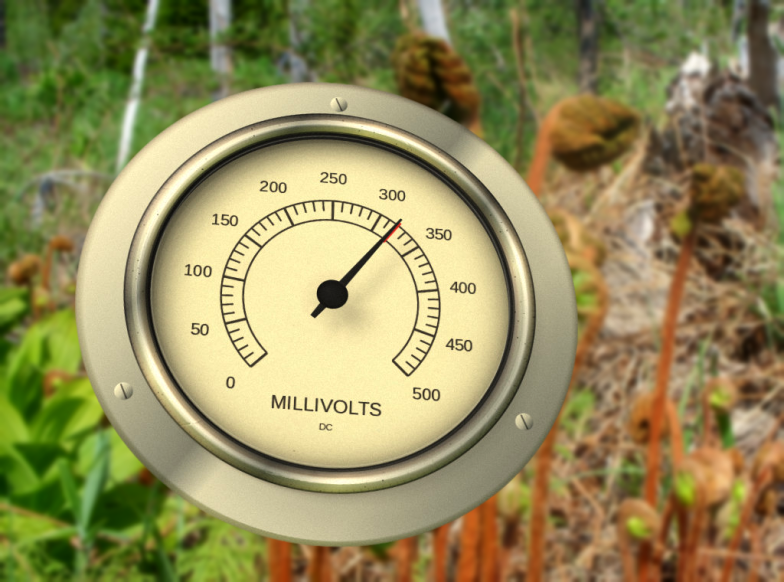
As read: 320mV
